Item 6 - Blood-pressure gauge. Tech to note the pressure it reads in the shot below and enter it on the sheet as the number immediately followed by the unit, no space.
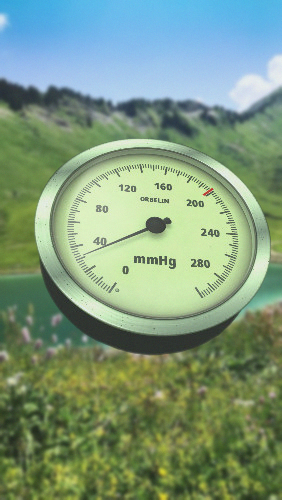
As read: 30mmHg
